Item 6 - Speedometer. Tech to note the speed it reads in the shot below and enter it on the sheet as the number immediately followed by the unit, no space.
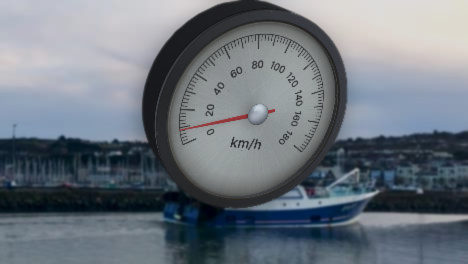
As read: 10km/h
